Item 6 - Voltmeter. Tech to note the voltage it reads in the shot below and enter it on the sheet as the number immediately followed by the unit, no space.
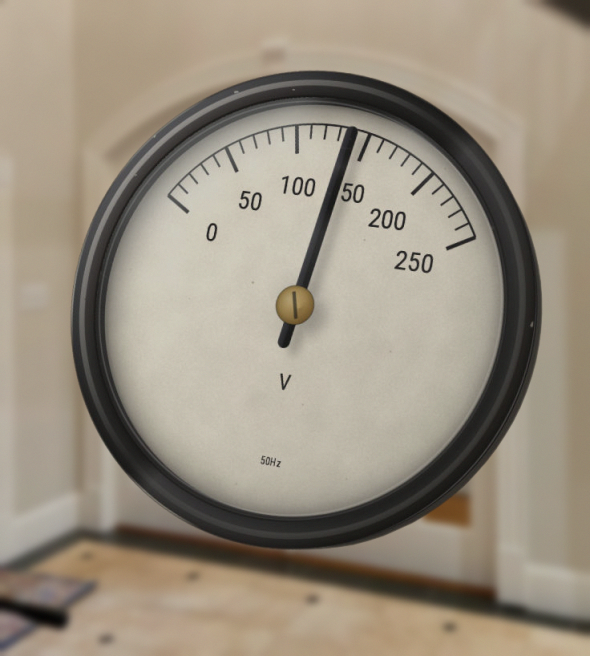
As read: 140V
